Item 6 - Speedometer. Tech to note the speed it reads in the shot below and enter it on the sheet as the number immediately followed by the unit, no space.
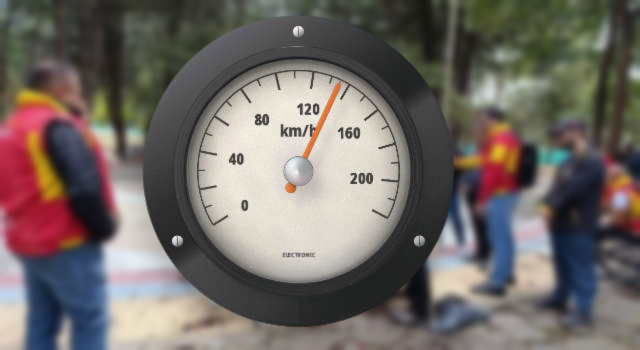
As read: 135km/h
